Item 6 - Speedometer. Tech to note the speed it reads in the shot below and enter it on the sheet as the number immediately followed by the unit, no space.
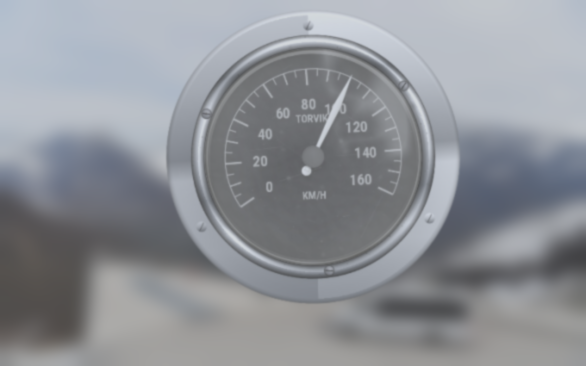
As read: 100km/h
